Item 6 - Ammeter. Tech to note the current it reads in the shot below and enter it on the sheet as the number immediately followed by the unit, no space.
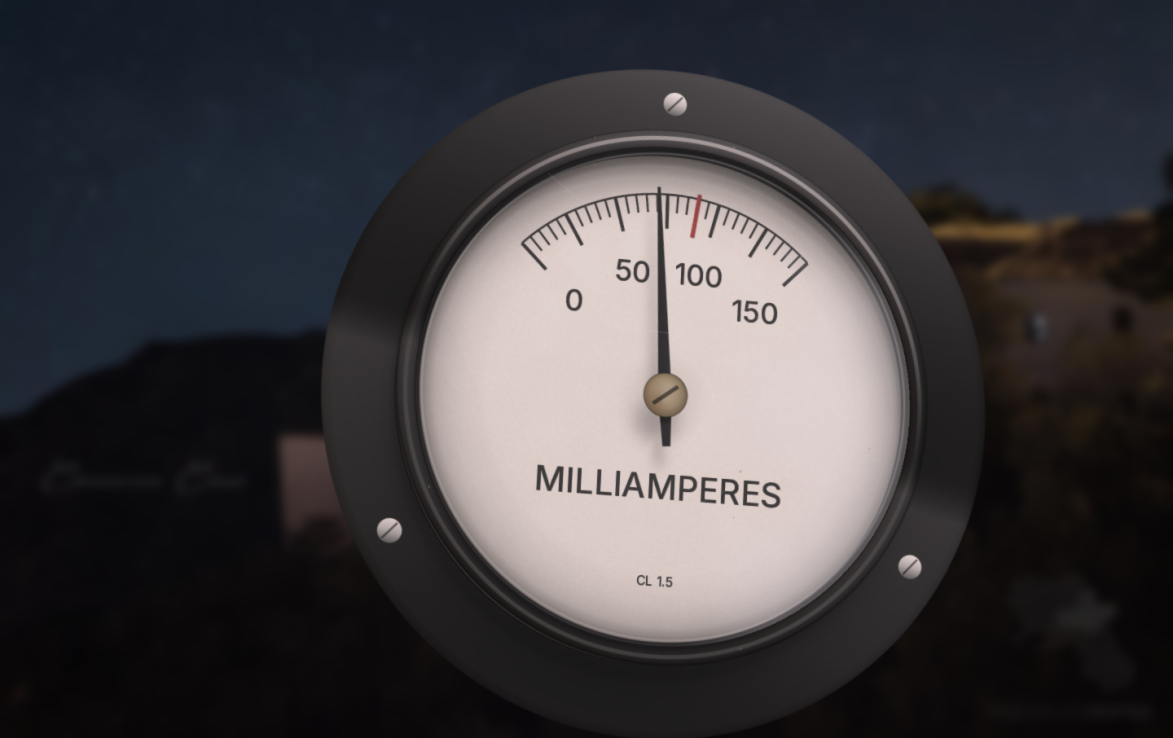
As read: 70mA
